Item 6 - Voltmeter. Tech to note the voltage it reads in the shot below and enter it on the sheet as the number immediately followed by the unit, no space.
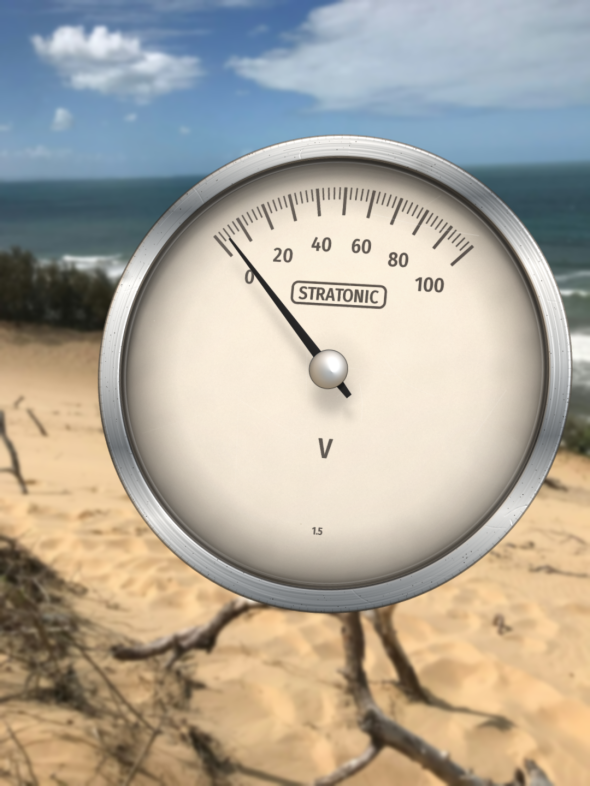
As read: 4V
